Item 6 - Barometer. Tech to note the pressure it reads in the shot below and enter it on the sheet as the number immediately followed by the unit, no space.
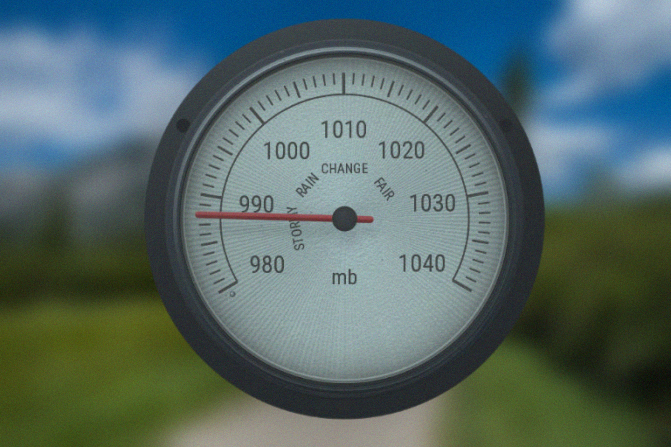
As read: 988mbar
